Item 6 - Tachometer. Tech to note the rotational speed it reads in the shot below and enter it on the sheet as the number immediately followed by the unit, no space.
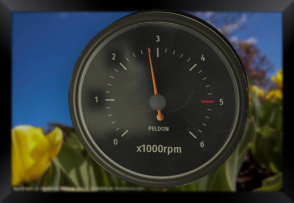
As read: 2800rpm
